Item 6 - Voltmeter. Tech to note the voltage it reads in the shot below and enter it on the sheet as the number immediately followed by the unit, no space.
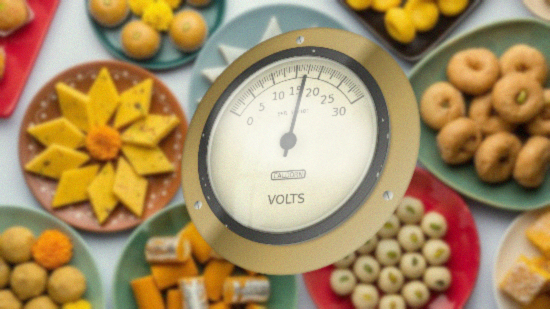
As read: 17.5V
